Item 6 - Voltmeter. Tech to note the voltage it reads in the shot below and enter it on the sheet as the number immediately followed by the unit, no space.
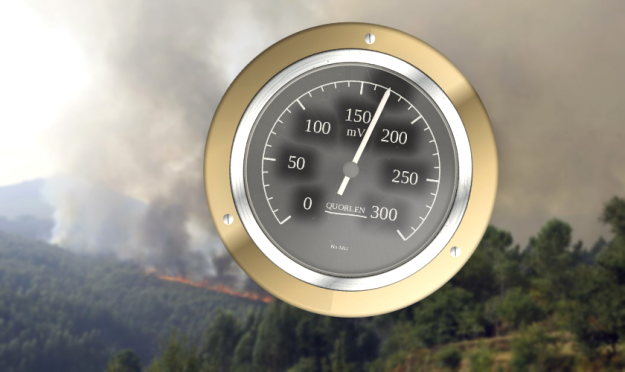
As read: 170mV
